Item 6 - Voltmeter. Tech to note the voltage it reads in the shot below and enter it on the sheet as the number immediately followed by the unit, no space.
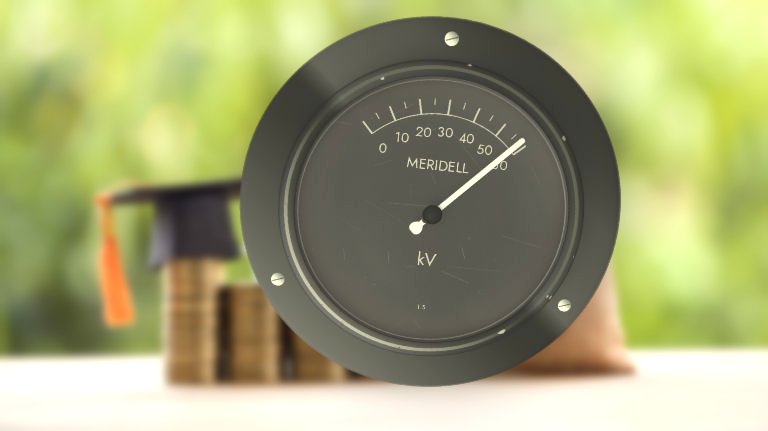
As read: 57.5kV
